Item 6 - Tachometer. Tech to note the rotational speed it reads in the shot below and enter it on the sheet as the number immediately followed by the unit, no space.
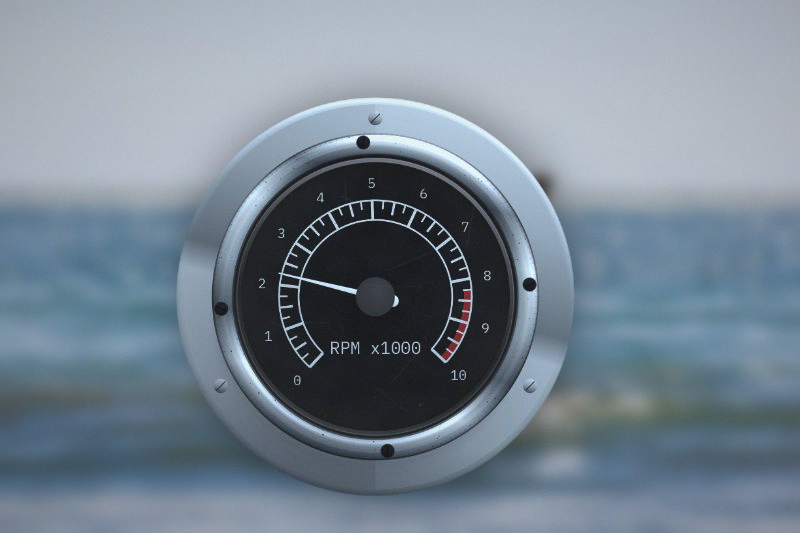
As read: 2250rpm
